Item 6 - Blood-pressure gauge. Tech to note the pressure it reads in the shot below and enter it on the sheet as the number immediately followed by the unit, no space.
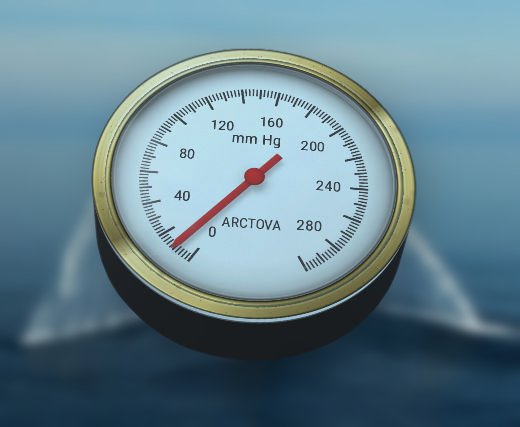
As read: 10mmHg
